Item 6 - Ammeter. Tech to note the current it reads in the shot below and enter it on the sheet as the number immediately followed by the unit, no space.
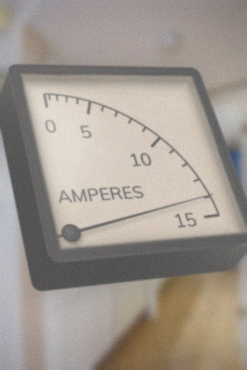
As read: 14A
